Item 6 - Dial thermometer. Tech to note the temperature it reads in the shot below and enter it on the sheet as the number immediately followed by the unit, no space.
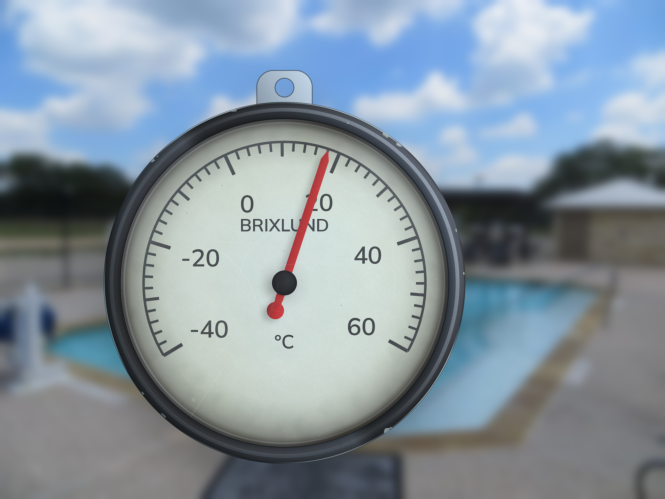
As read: 18°C
